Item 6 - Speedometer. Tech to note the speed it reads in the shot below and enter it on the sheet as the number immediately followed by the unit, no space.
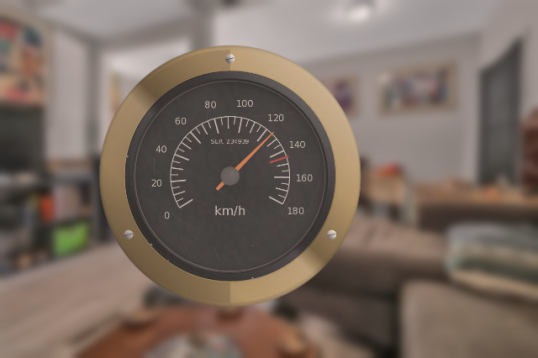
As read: 125km/h
